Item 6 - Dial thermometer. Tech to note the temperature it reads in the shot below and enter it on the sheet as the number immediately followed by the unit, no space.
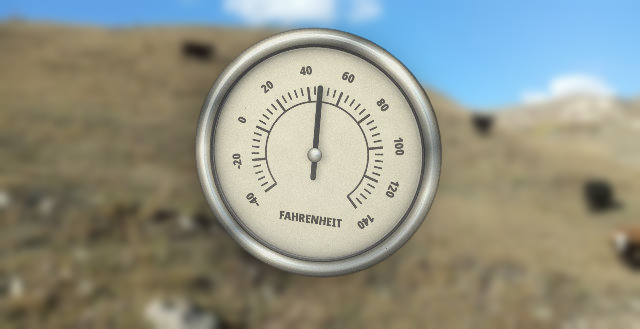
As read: 48°F
